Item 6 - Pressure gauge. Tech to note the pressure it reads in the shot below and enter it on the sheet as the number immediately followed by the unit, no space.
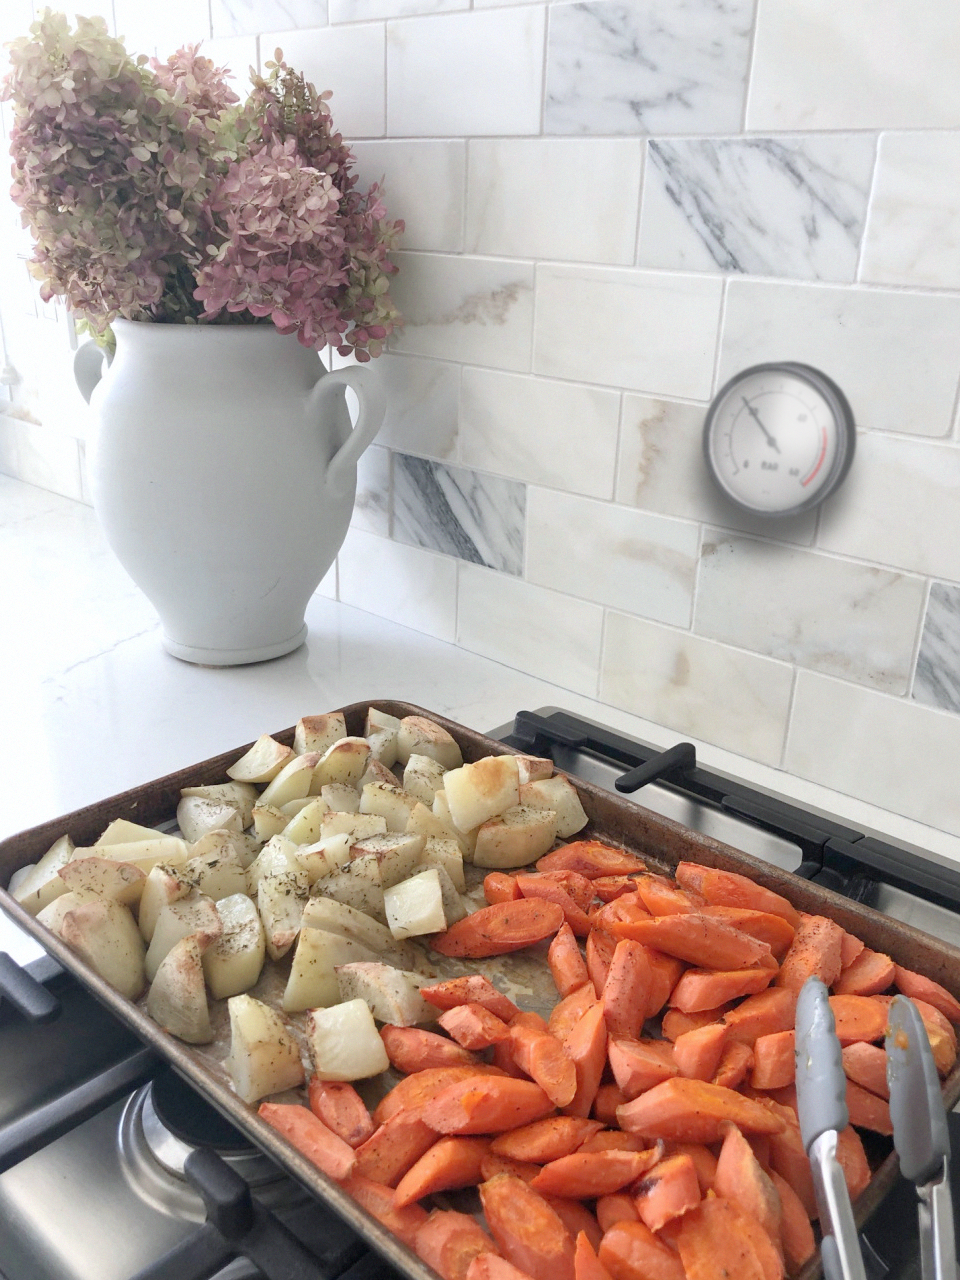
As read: 20bar
